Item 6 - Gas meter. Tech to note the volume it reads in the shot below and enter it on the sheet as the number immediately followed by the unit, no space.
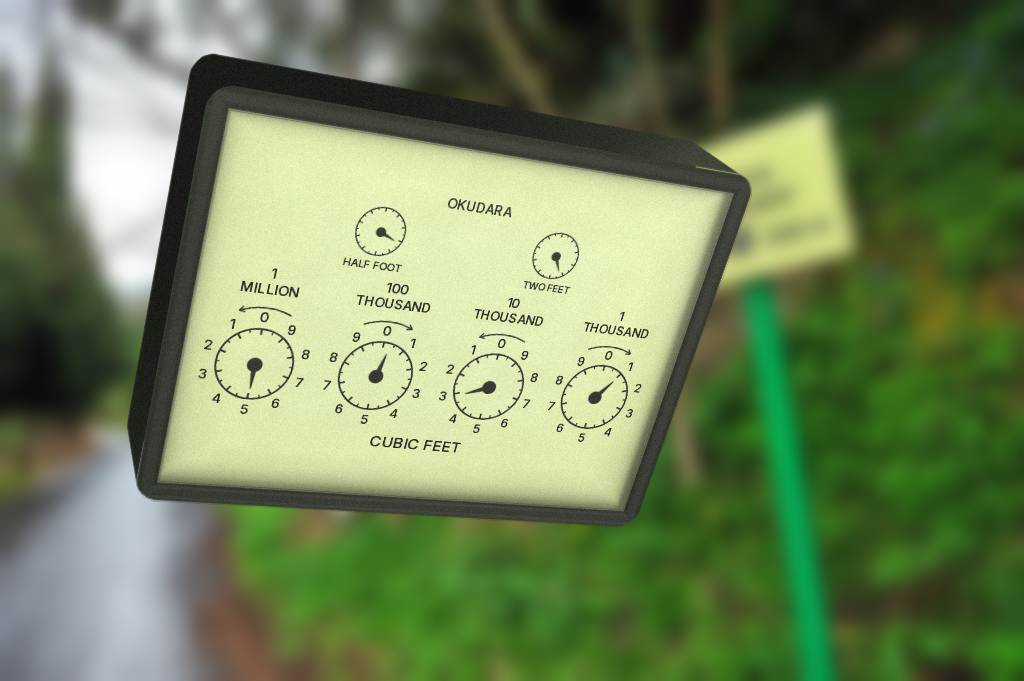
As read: 503100ft³
